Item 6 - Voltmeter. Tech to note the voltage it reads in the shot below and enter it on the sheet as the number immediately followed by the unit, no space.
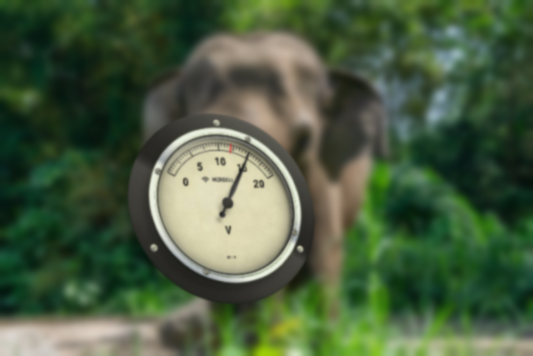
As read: 15V
